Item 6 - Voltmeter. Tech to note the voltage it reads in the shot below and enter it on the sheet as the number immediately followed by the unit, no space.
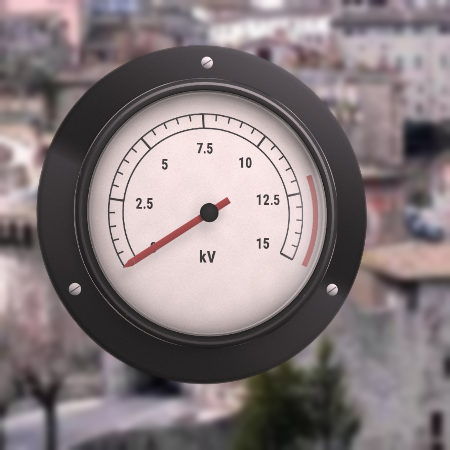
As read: 0kV
